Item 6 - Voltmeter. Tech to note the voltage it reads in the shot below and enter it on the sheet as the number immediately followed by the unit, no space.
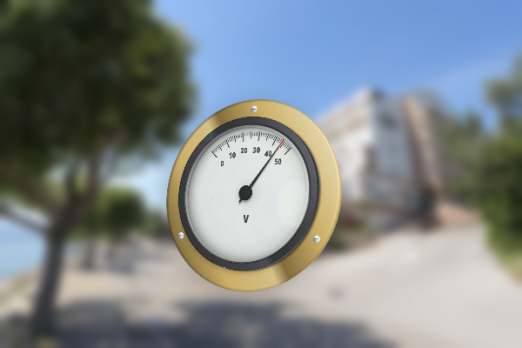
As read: 45V
